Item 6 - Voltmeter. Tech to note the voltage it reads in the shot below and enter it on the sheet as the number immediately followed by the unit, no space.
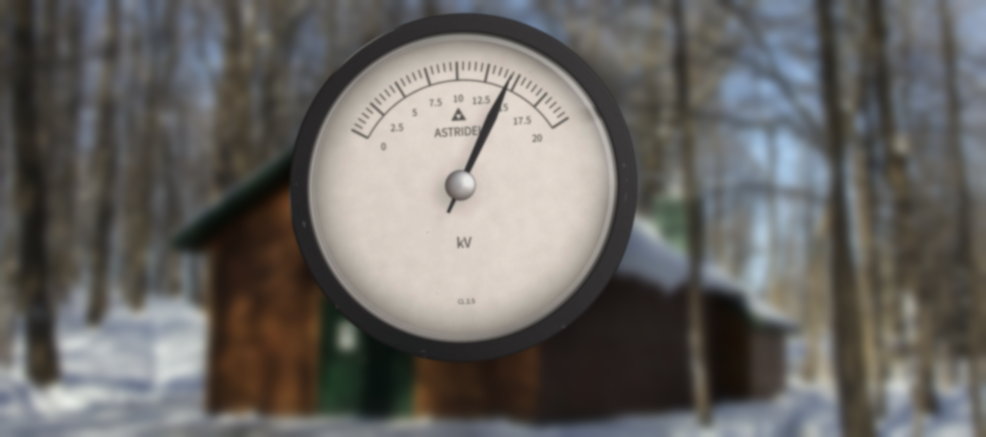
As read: 14.5kV
